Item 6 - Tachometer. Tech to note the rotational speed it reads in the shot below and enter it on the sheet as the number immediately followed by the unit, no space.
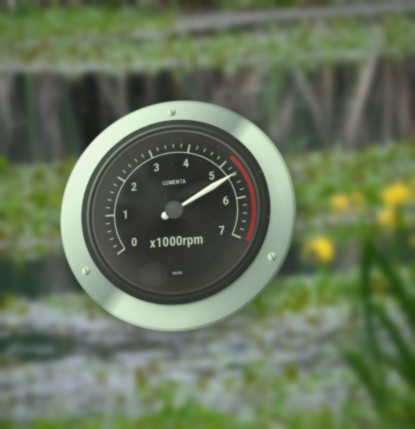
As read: 5400rpm
